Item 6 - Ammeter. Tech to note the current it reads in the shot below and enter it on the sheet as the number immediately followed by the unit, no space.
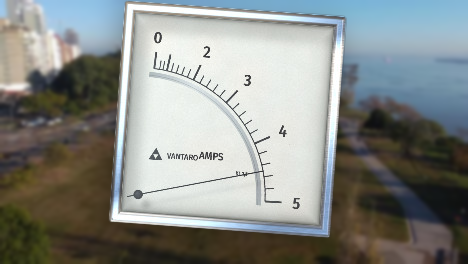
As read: 4.5A
